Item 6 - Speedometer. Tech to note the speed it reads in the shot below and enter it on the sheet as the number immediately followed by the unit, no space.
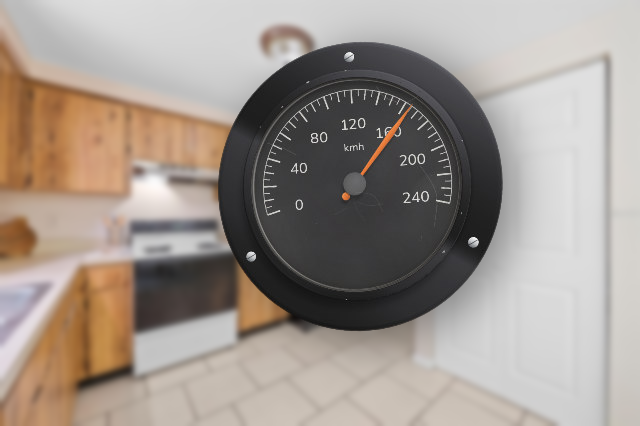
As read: 165km/h
